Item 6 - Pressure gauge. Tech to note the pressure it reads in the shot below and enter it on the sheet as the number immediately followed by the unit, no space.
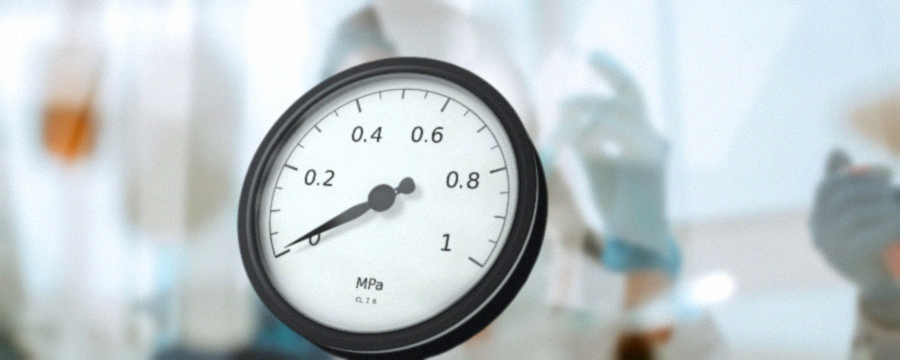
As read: 0MPa
